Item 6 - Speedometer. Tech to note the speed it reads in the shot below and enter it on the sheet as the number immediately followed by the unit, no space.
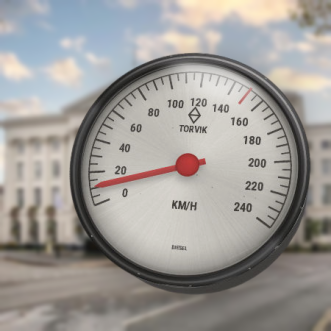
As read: 10km/h
